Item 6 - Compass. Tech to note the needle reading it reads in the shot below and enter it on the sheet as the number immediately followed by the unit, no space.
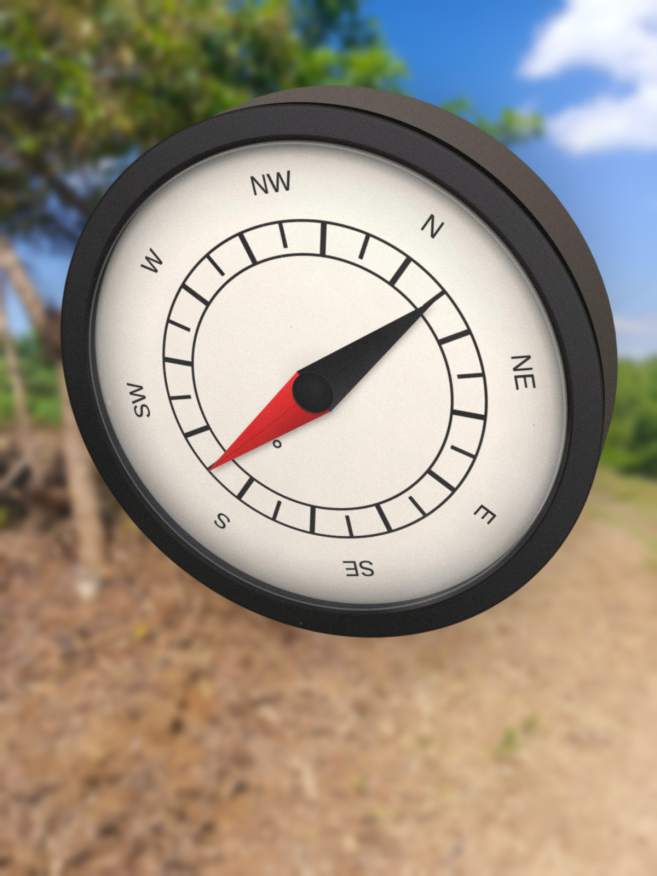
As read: 195°
